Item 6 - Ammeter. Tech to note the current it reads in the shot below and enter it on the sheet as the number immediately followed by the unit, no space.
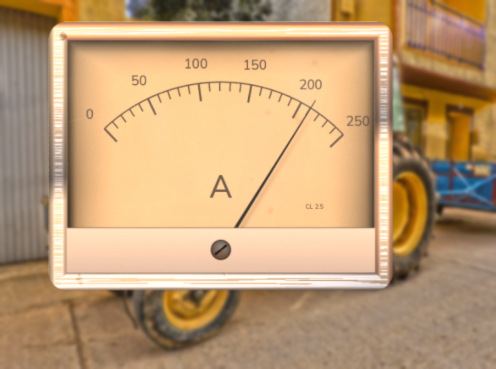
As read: 210A
